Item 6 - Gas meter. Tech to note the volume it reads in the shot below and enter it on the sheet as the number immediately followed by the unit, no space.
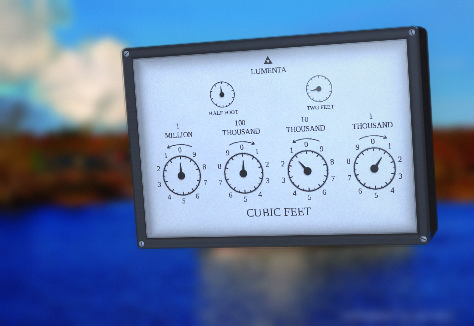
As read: 1100ft³
